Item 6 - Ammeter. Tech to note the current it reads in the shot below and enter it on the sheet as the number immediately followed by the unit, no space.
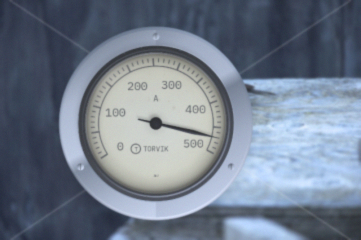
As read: 470A
